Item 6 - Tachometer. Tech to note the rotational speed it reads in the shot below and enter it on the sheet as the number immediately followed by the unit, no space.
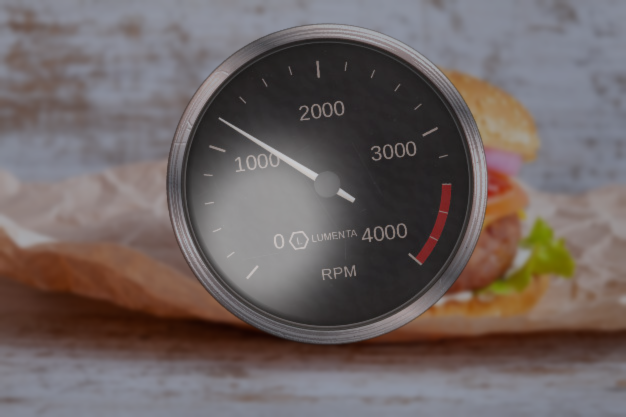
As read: 1200rpm
